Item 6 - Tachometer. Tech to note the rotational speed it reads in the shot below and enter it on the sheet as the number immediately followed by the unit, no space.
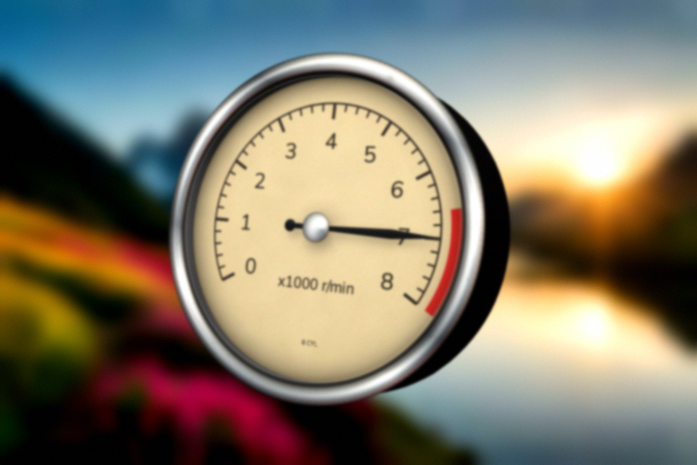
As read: 7000rpm
